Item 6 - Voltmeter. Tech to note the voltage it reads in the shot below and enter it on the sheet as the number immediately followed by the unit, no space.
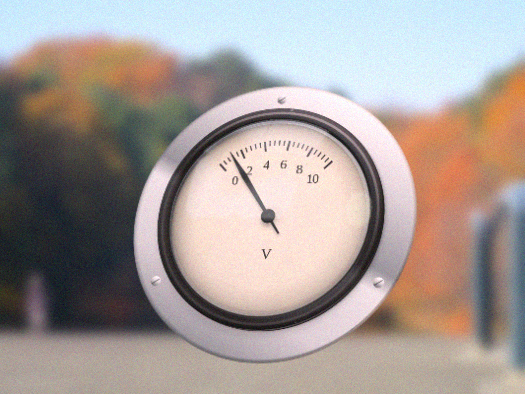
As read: 1.2V
